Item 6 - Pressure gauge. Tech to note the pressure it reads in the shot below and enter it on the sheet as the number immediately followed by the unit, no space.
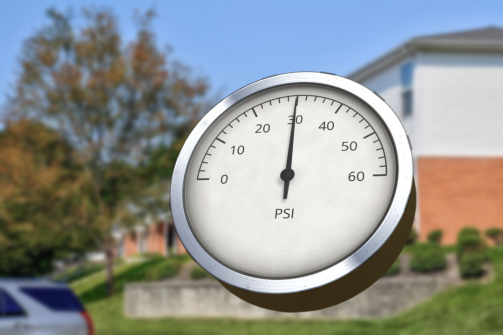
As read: 30psi
